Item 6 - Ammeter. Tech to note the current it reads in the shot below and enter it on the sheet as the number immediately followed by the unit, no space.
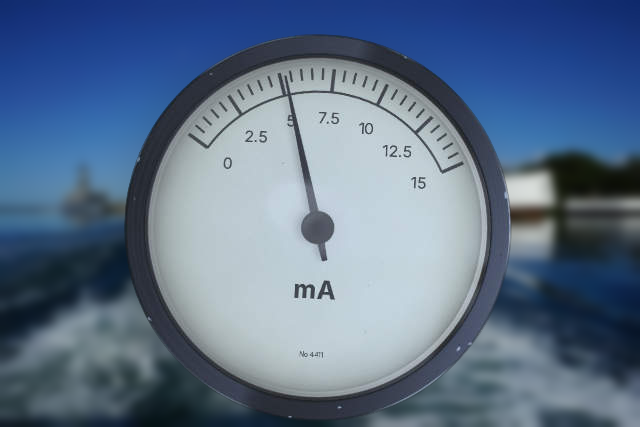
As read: 5.25mA
